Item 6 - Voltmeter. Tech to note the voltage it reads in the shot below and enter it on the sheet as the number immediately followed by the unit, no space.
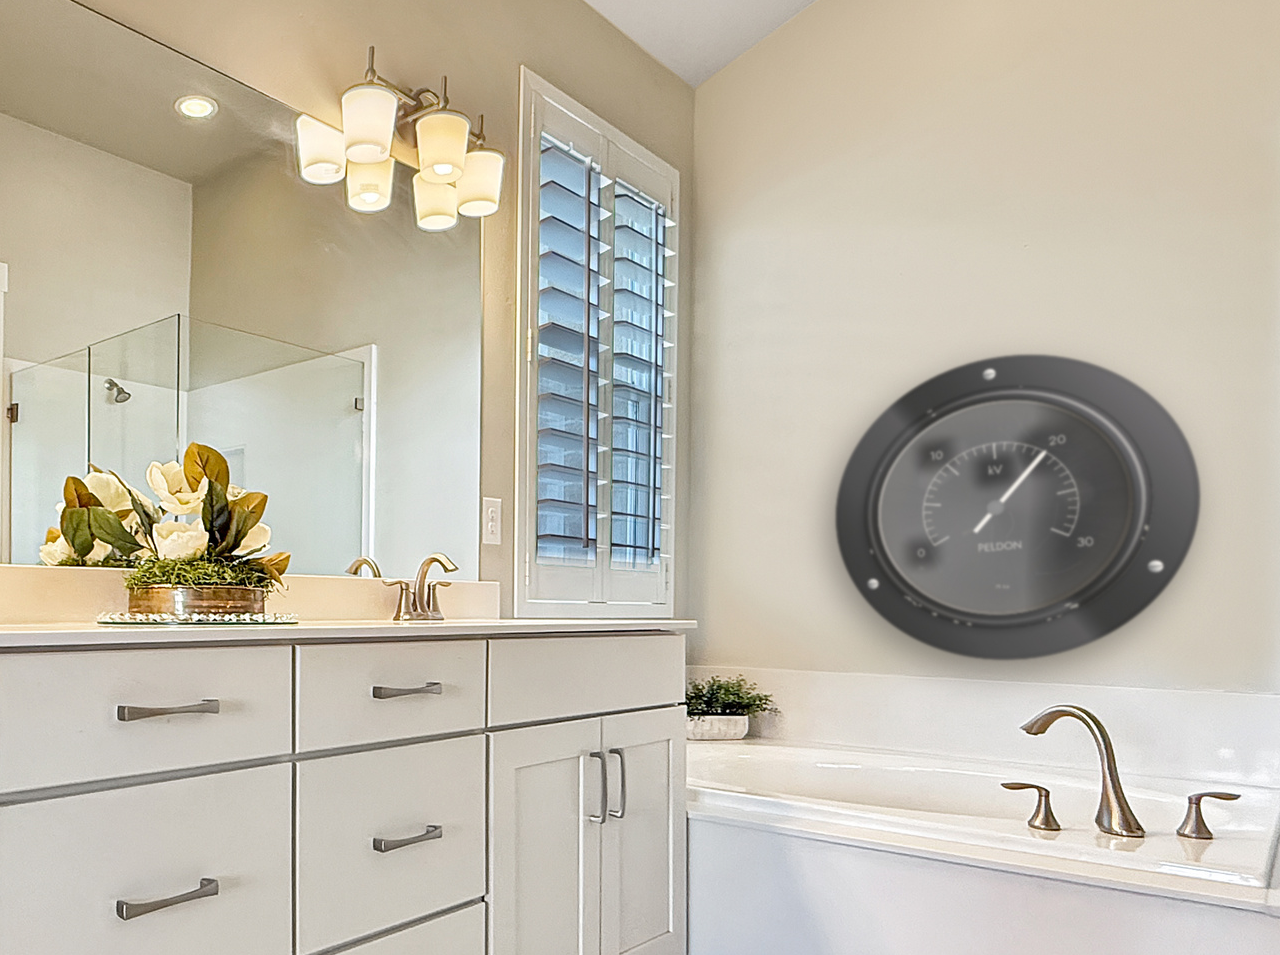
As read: 20kV
